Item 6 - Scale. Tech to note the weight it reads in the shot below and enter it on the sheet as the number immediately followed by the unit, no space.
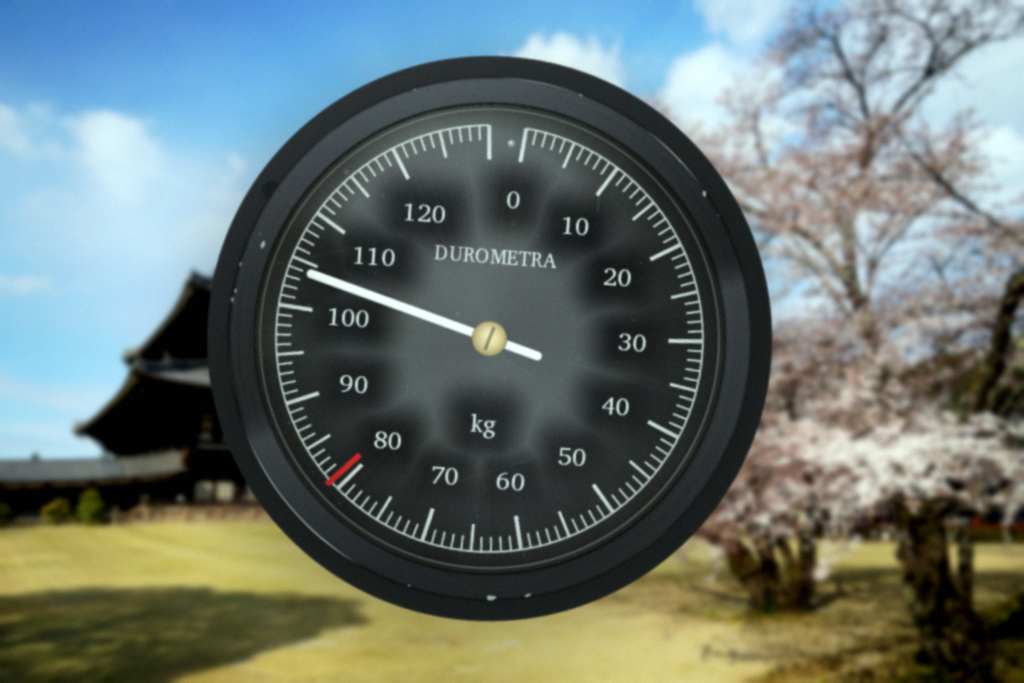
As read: 104kg
